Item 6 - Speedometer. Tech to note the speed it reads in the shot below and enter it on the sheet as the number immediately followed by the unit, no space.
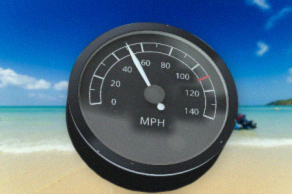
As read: 50mph
